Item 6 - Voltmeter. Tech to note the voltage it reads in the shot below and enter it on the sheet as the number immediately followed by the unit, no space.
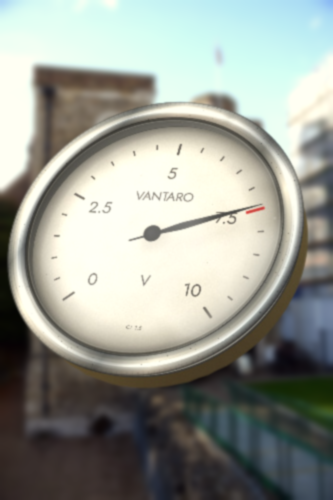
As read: 7.5V
